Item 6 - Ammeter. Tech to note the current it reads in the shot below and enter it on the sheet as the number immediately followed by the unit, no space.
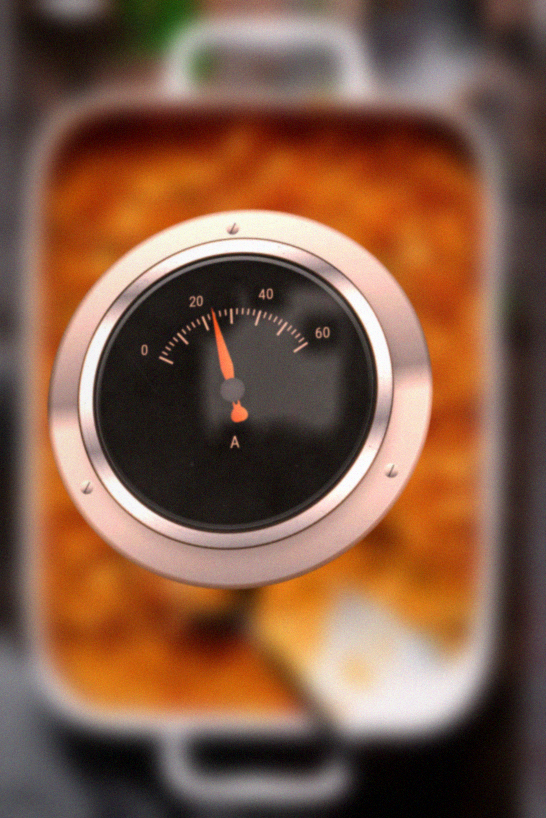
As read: 24A
